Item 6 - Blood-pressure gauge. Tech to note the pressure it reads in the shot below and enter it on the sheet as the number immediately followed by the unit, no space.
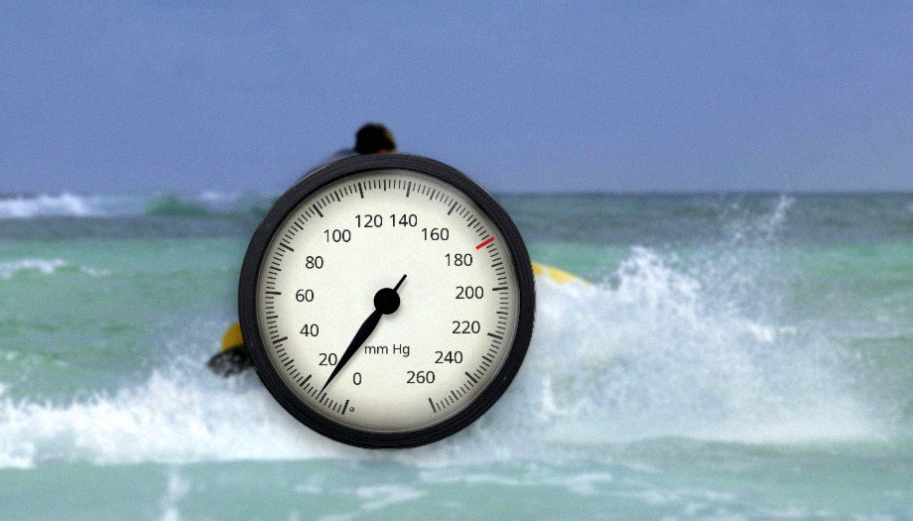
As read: 12mmHg
